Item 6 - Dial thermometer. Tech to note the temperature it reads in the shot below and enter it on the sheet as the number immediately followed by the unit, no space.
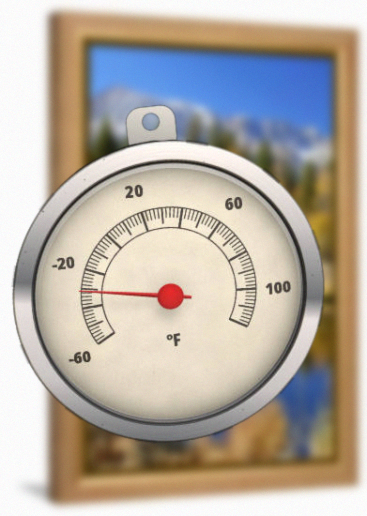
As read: -30°F
